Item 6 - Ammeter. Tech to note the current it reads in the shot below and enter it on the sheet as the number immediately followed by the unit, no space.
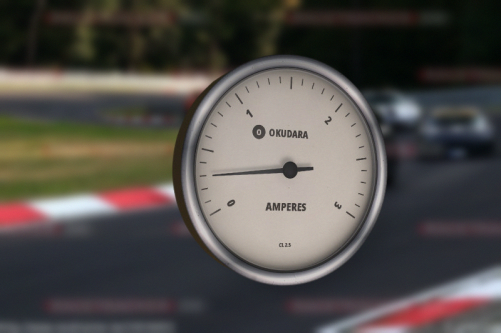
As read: 0.3A
